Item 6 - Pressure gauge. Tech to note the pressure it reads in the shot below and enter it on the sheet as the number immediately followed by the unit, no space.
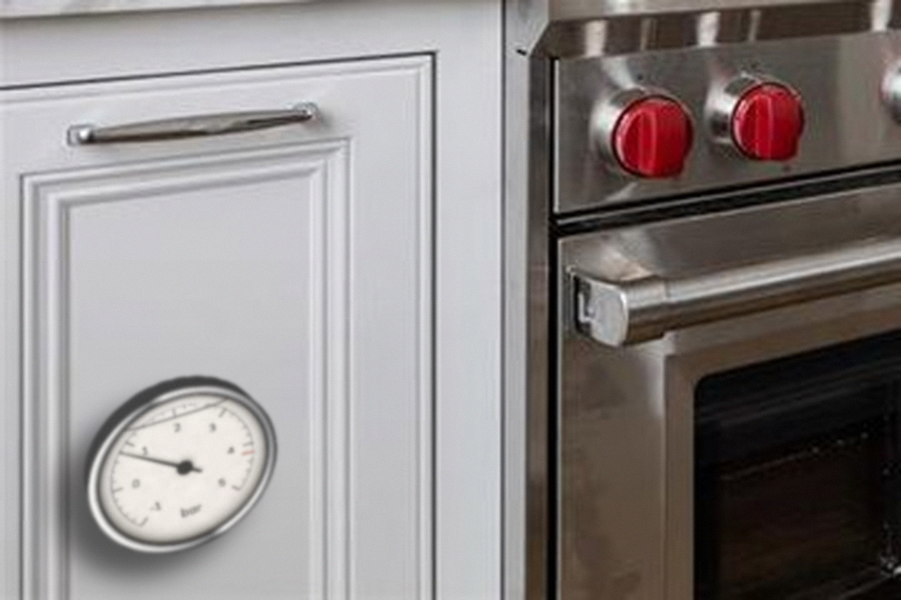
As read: 0.8bar
